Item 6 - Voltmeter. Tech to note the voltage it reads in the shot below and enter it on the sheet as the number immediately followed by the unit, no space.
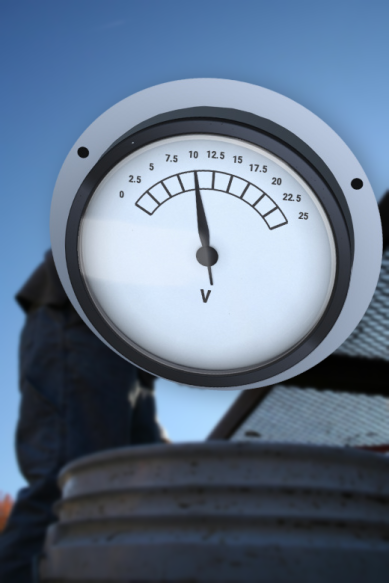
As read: 10V
